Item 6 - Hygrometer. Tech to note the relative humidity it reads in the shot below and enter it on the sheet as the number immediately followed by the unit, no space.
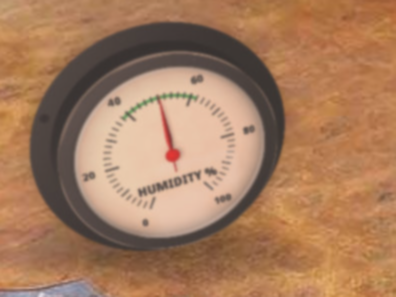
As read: 50%
